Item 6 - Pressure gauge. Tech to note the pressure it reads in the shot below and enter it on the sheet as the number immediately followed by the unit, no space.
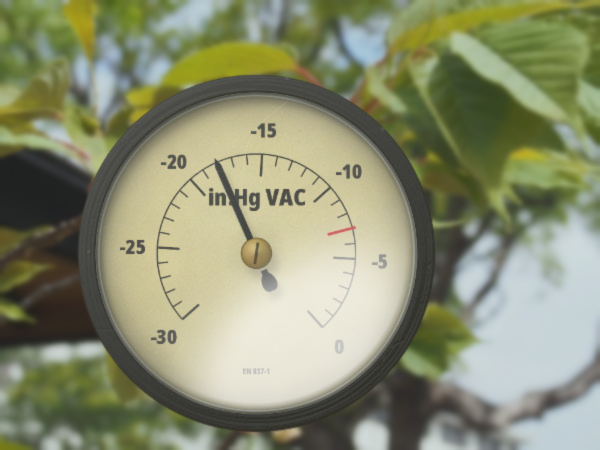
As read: -18inHg
